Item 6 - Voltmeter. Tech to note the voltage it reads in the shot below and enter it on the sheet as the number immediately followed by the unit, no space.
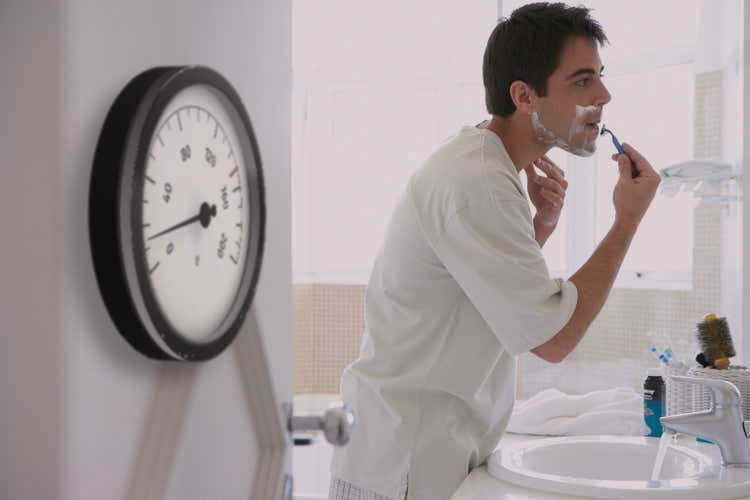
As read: 15V
